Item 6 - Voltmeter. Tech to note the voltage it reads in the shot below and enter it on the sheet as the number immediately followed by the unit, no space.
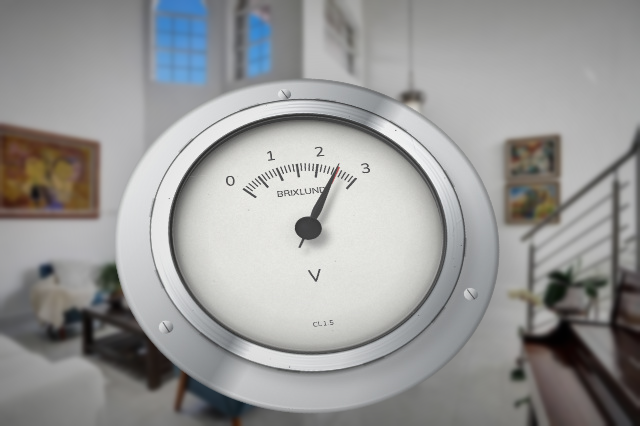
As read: 2.5V
